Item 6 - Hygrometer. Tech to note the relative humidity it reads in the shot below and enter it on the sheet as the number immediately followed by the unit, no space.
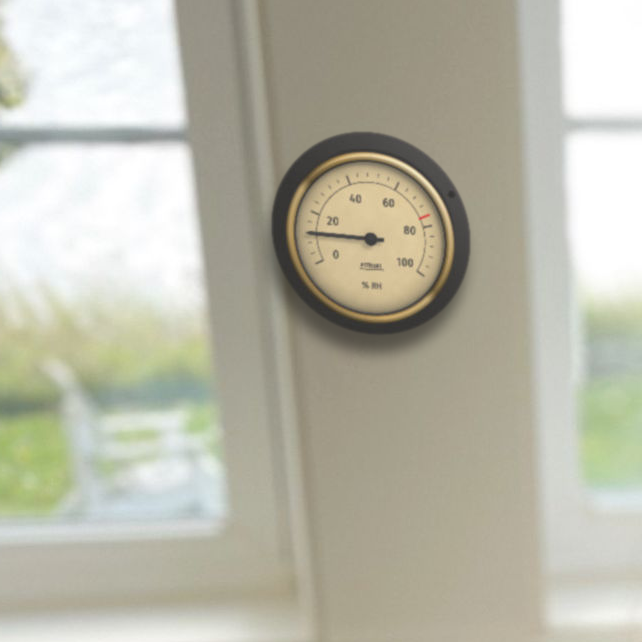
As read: 12%
